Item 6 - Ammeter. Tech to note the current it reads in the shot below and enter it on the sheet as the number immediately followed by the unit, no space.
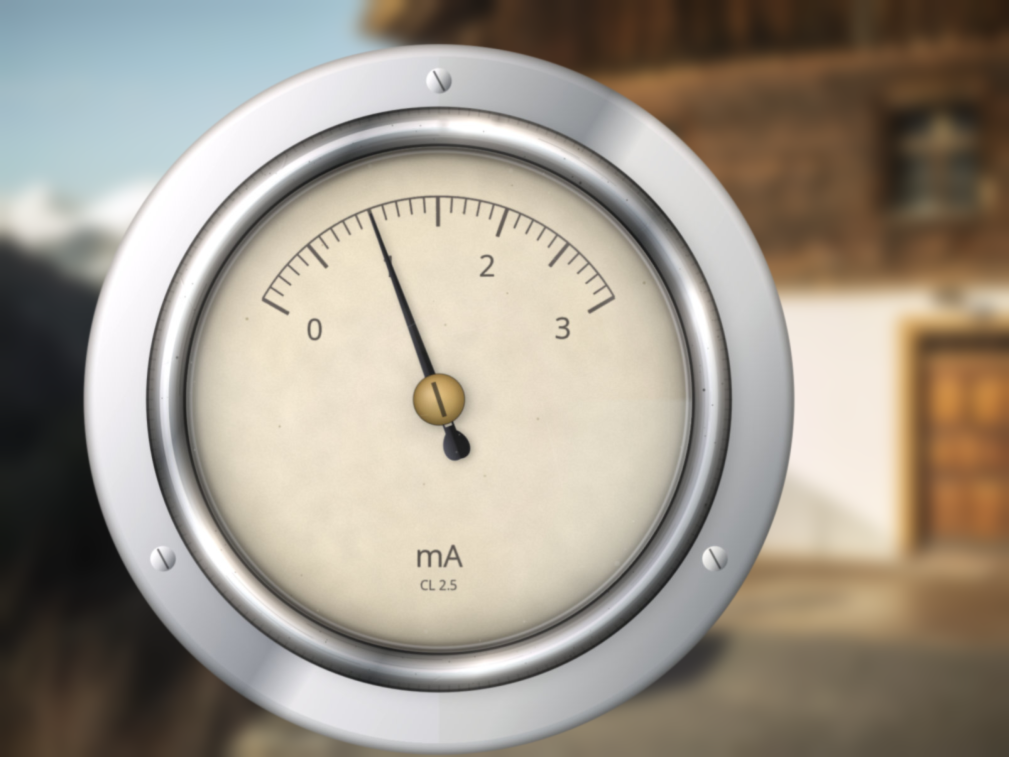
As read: 1mA
